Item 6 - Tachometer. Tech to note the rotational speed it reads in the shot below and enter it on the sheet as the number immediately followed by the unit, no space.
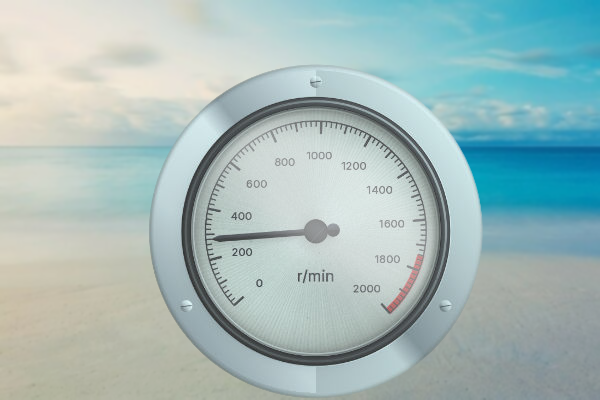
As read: 280rpm
